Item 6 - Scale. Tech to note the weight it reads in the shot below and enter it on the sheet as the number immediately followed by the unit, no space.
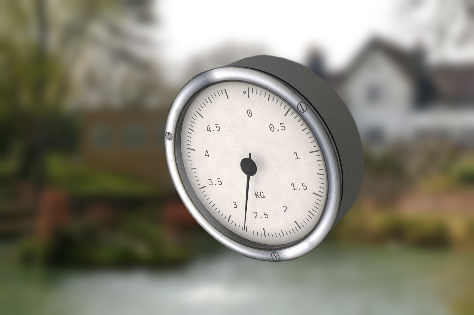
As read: 2.75kg
